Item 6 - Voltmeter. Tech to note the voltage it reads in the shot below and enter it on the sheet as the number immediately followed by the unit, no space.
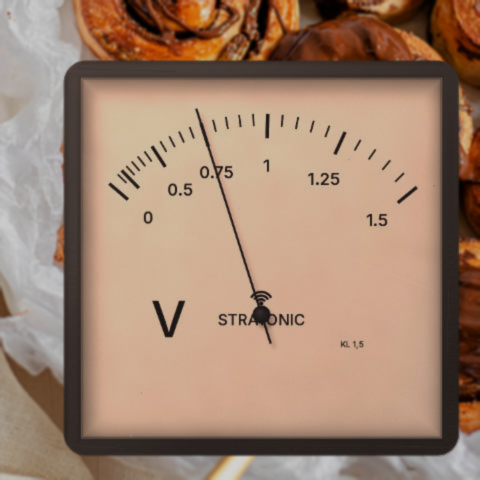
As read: 0.75V
